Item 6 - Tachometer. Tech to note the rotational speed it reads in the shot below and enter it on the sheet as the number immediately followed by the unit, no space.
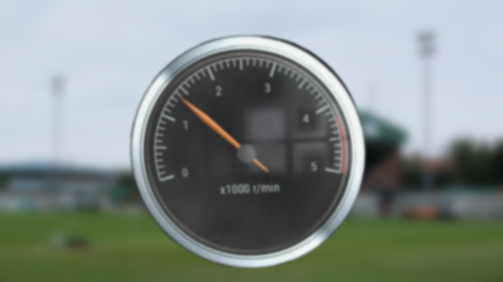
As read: 1400rpm
